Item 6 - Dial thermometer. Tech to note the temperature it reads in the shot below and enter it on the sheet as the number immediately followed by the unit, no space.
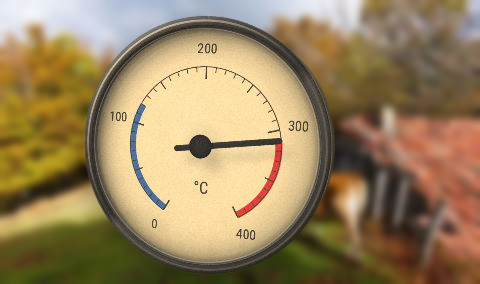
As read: 310°C
